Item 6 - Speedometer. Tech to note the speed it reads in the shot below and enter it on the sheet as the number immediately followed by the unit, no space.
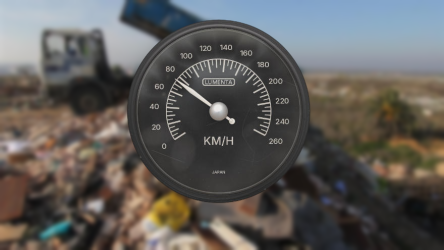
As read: 75km/h
